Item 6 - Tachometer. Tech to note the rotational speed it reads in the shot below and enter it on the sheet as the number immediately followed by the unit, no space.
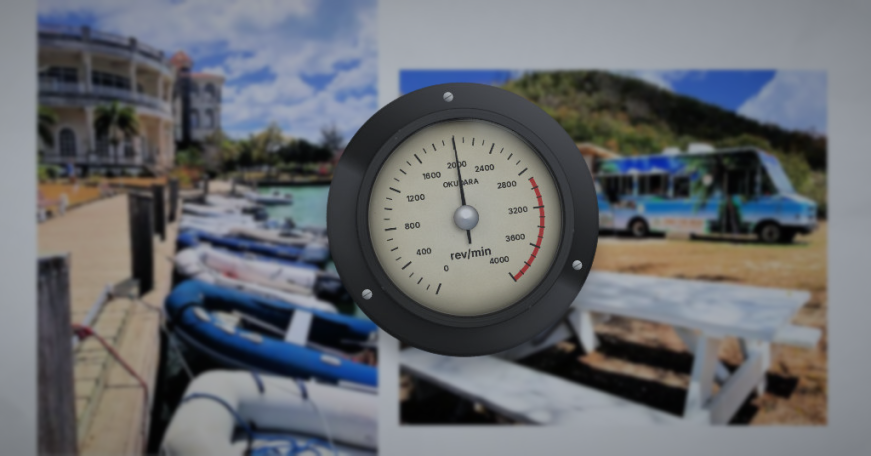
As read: 2000rpm
